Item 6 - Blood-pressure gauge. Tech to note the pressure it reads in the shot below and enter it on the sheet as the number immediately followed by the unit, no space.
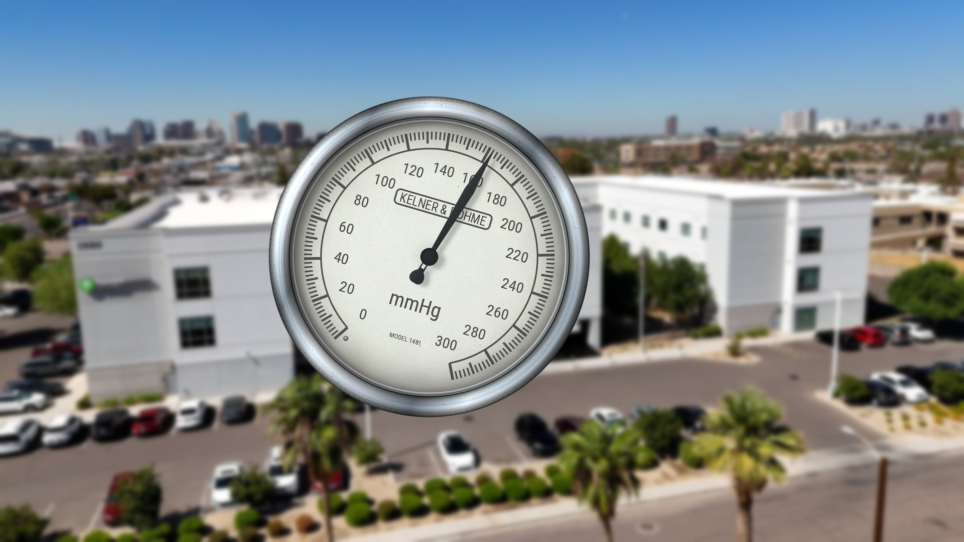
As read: 162mmHg
